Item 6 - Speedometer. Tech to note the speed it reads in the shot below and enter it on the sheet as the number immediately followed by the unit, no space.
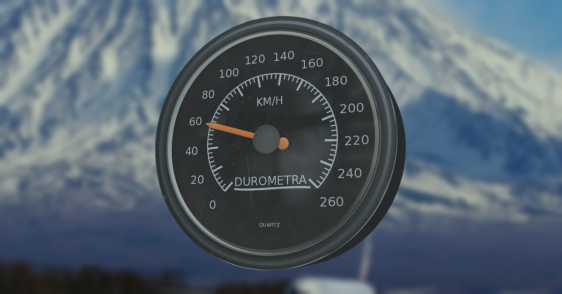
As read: 60km/h
